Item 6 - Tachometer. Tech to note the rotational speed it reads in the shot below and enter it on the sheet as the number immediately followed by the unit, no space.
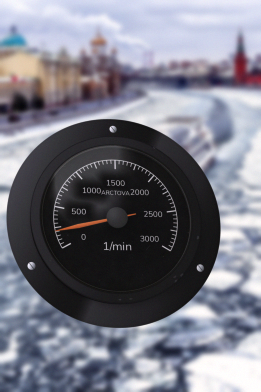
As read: 200rpm
